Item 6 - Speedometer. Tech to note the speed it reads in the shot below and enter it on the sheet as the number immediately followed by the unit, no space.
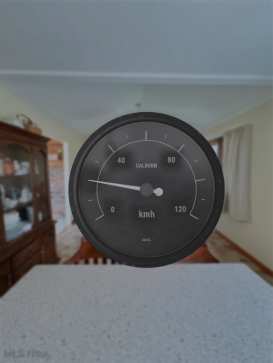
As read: 20km/h
